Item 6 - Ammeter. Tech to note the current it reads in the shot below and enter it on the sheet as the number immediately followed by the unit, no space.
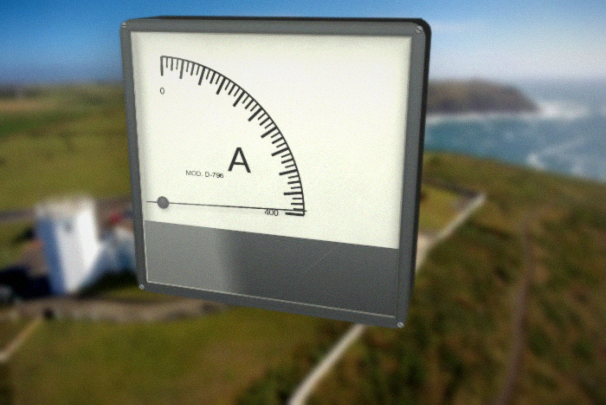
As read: 390A
